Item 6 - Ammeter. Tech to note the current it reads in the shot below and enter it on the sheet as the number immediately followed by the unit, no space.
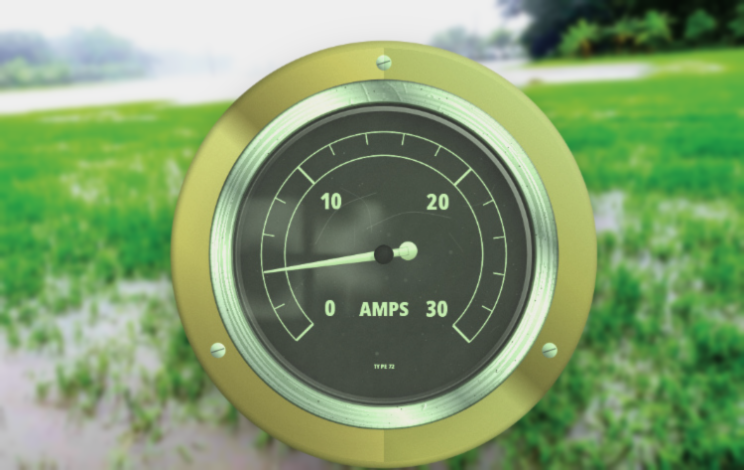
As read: 4A
